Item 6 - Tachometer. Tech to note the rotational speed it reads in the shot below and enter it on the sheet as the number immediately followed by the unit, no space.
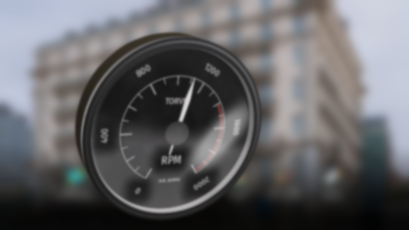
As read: 1100rpm
